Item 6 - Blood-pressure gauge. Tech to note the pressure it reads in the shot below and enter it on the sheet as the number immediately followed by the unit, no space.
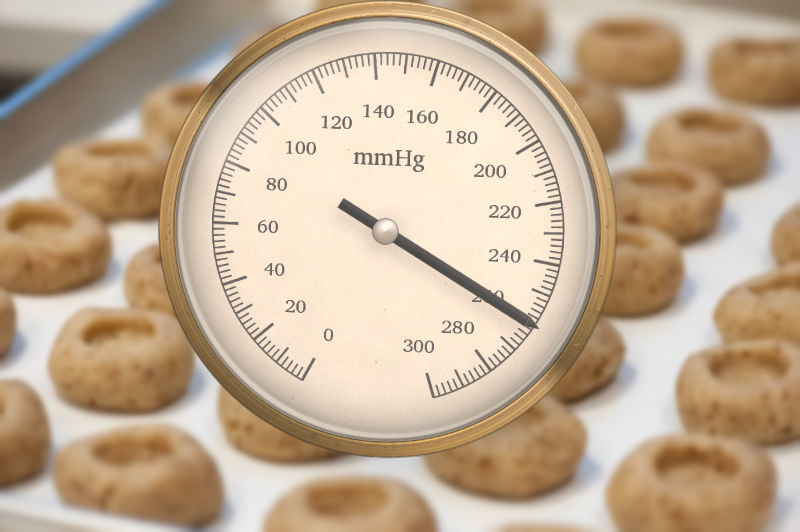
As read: 260mmHg
